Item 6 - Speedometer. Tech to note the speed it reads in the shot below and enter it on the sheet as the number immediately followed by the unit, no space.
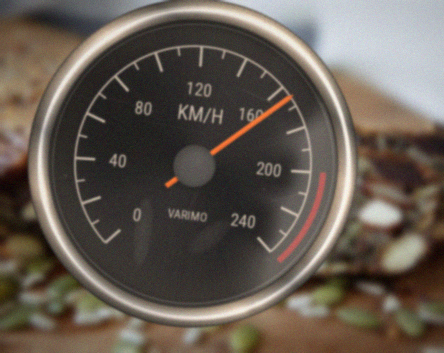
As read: 165km/h
